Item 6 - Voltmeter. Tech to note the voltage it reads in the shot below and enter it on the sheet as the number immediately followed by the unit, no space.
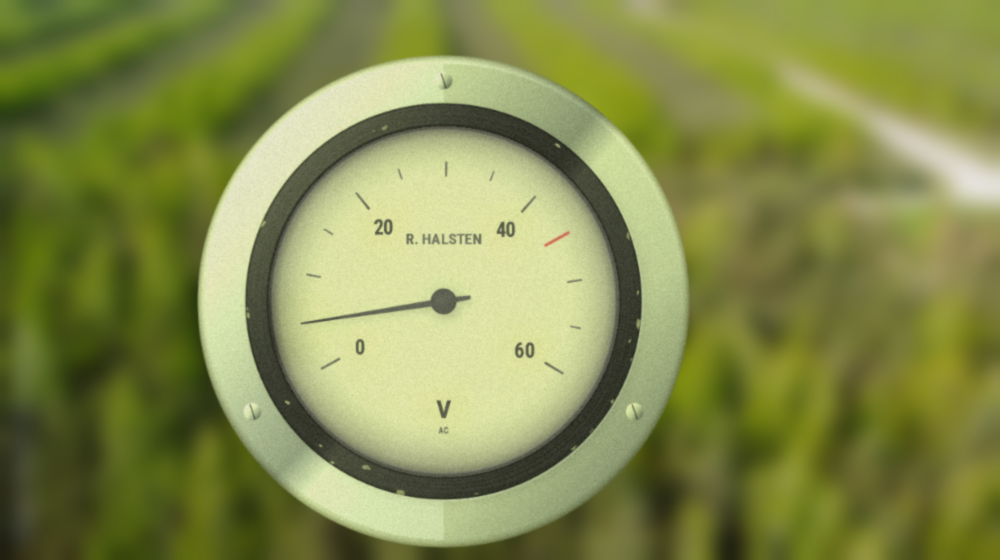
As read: 5V
